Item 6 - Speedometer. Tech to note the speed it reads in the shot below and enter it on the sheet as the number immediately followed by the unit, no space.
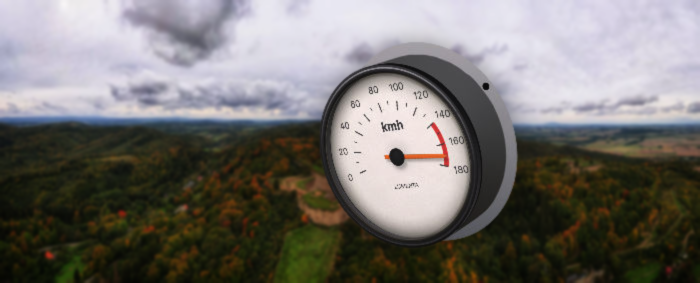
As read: 170km/h
